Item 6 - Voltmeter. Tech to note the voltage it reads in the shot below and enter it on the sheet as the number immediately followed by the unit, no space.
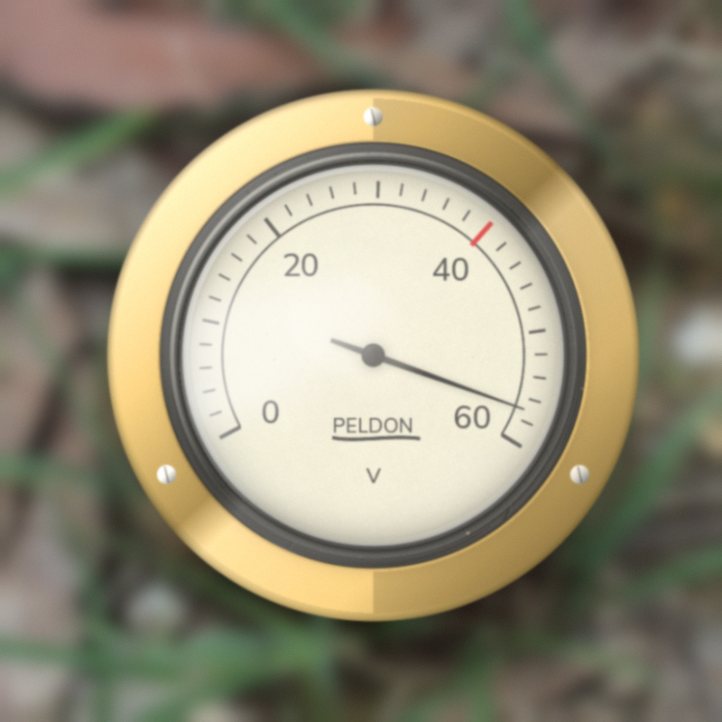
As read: 57V
